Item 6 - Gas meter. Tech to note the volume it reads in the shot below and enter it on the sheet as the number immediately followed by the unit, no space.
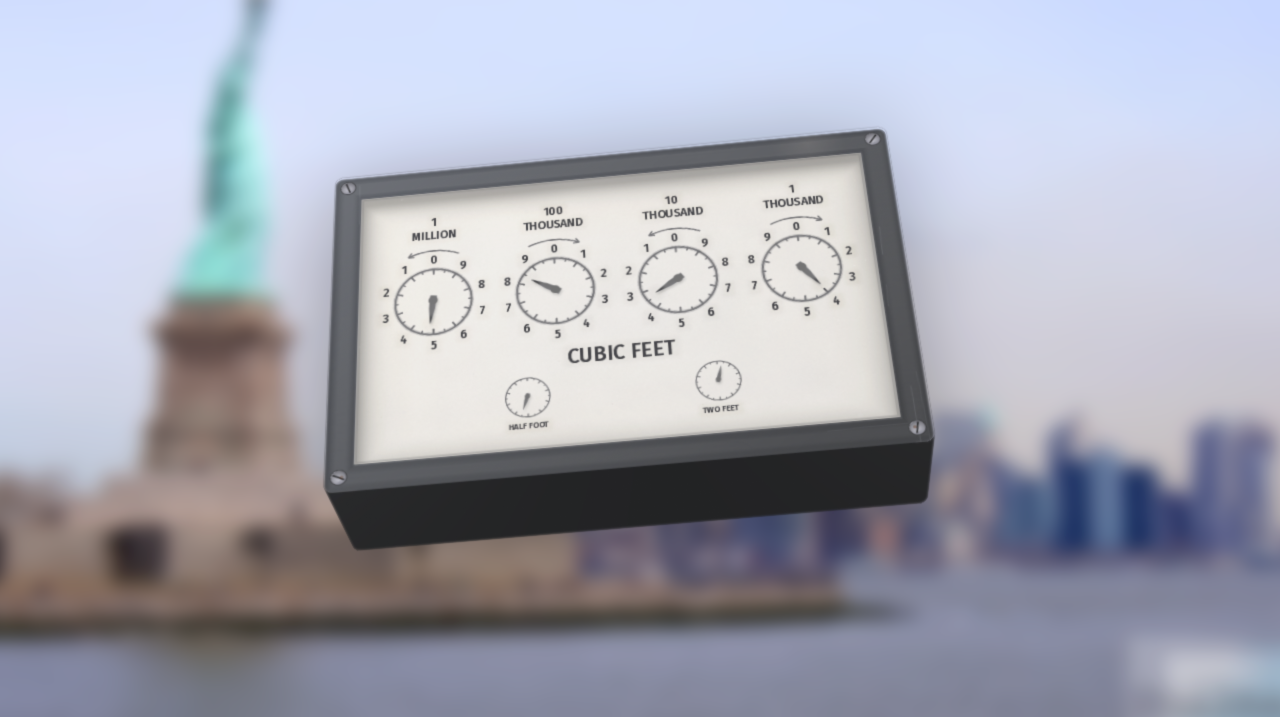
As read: 483400ft³
